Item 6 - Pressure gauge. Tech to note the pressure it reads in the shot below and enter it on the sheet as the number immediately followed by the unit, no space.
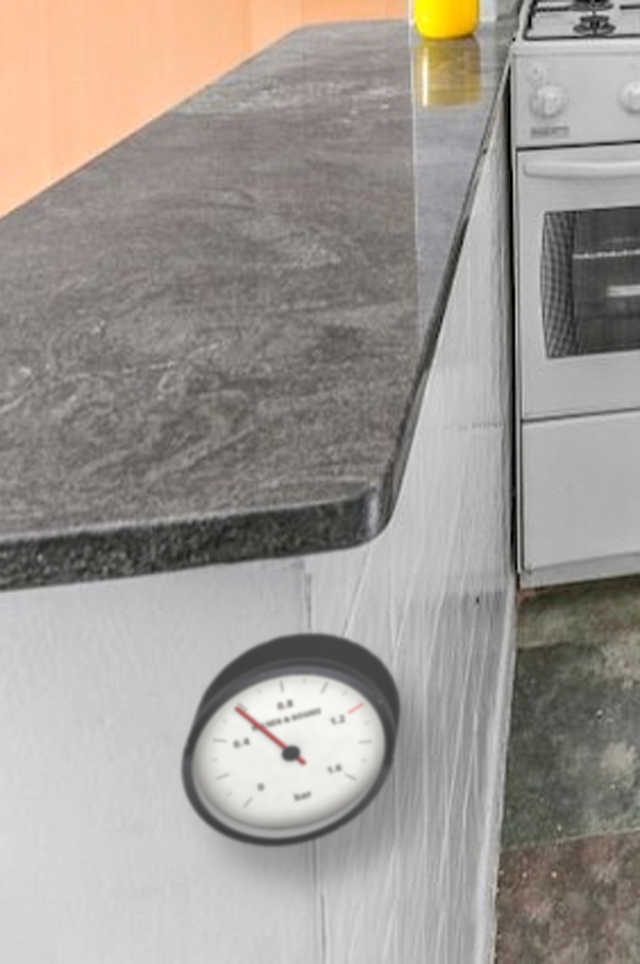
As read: 0.6bar
